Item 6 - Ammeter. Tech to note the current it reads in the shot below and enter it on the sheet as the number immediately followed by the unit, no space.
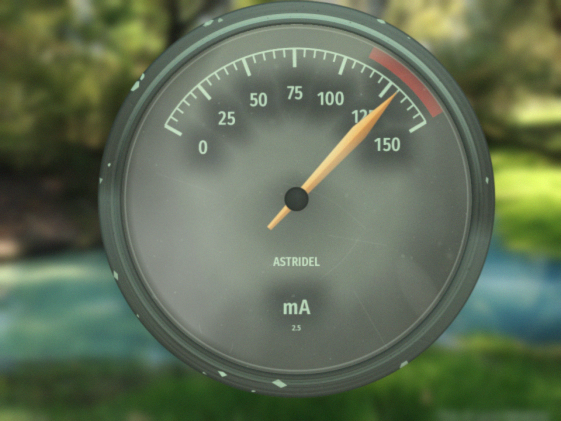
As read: 130mA
